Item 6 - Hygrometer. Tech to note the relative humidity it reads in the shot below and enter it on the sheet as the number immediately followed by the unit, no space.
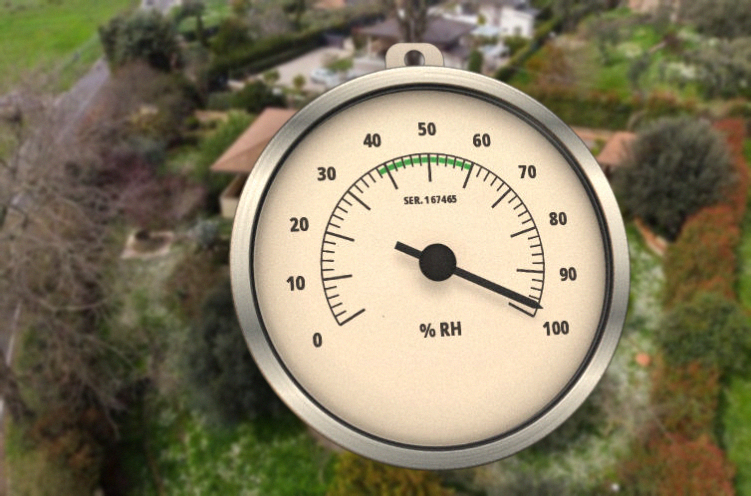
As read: 98%
